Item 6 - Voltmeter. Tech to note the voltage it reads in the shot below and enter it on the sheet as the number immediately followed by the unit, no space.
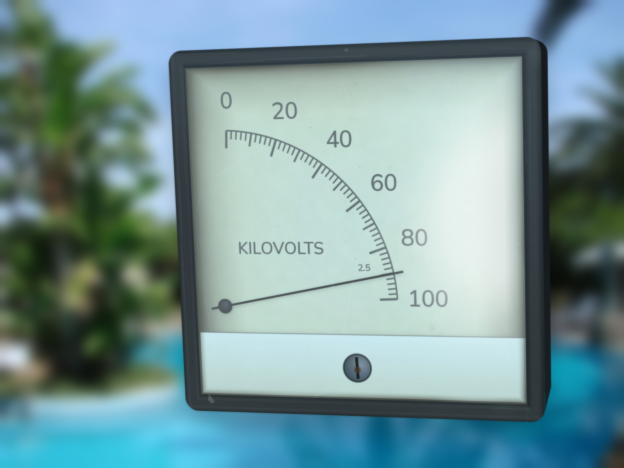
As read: 90kV
